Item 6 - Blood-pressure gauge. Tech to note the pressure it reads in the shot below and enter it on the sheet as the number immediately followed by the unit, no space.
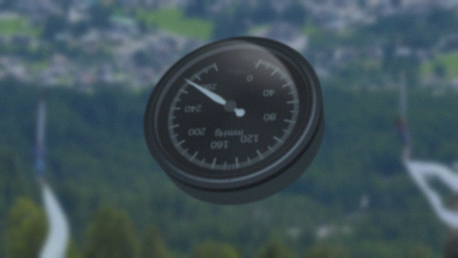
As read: 270mmHg
